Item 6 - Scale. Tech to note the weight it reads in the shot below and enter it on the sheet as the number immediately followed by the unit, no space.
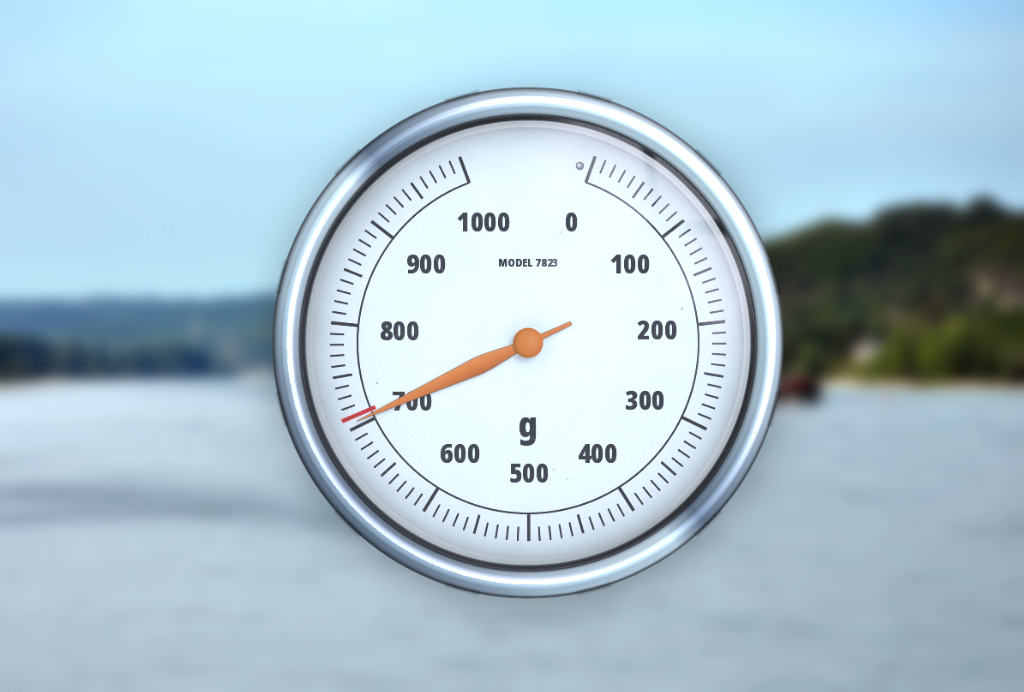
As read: 705g
